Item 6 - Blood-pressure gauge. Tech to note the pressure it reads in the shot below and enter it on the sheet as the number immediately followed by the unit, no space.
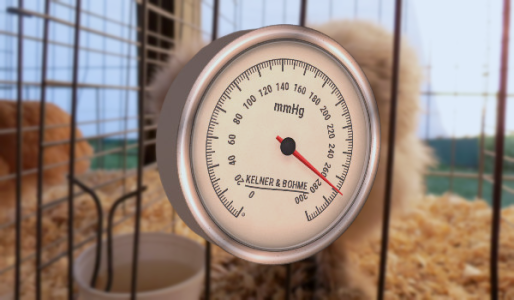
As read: 270mmHg
